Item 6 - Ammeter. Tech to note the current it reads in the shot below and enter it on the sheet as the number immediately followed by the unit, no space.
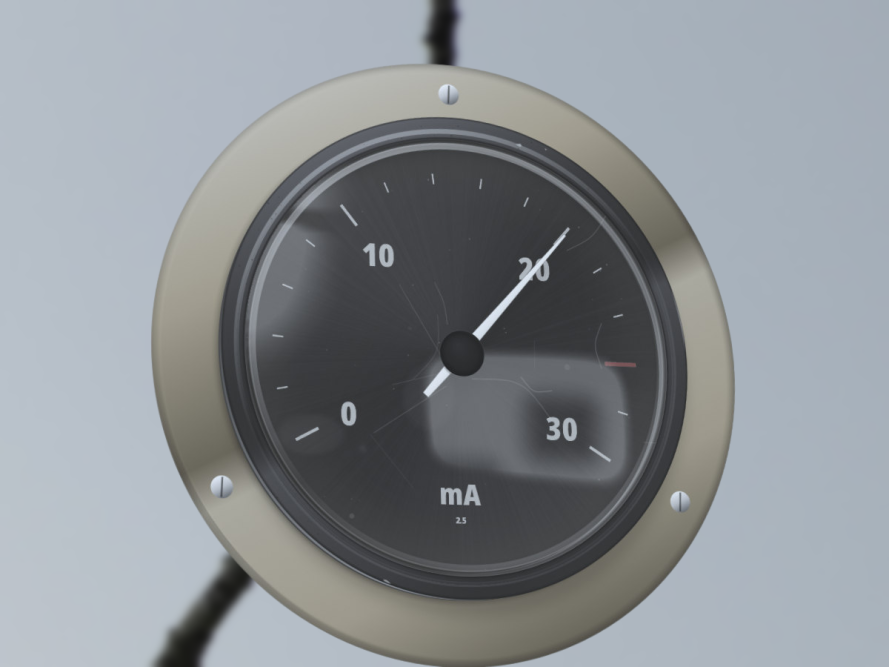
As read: 20mA
